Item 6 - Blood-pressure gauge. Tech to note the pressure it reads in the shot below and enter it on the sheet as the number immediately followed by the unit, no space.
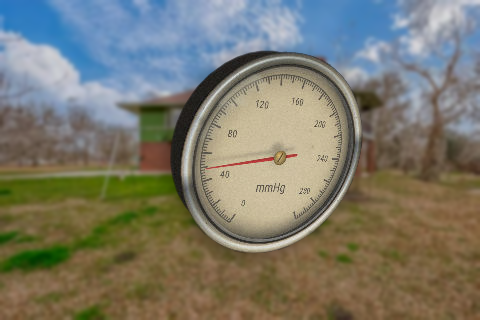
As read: 50mmHg
